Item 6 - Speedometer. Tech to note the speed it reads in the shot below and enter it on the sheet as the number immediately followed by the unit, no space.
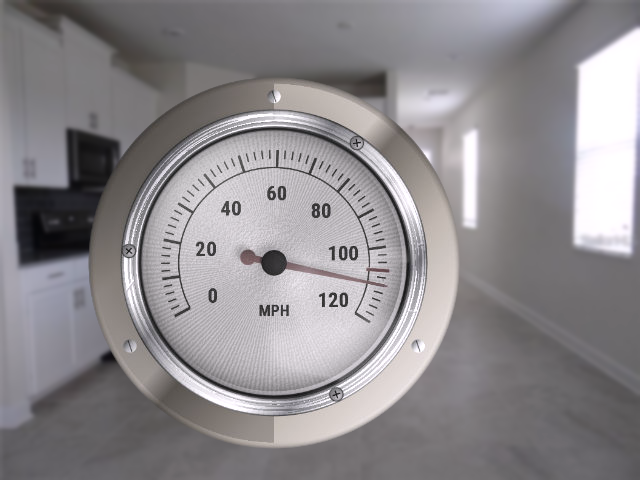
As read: 110mph
